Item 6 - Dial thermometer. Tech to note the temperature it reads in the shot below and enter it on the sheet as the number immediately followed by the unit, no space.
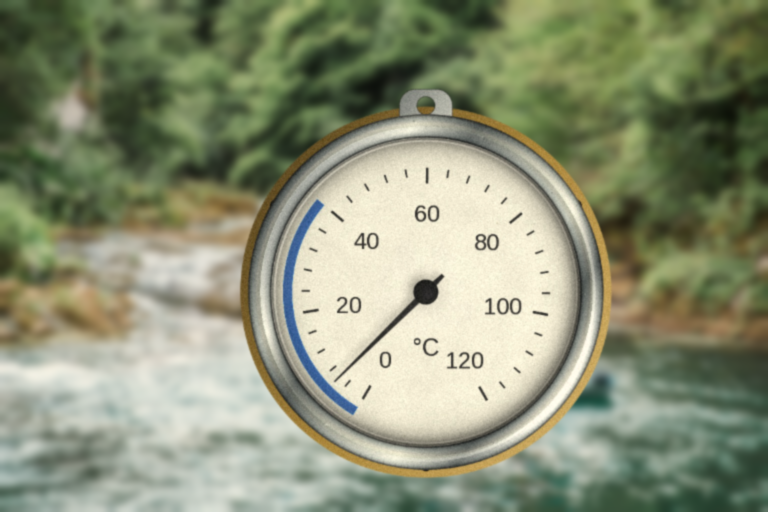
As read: 6°C
